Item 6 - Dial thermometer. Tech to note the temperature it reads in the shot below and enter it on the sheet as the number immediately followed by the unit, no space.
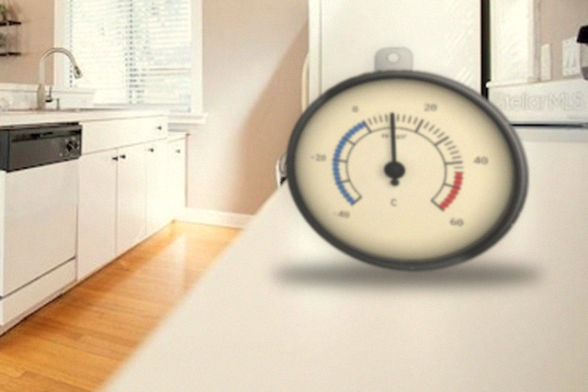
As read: 10°C
